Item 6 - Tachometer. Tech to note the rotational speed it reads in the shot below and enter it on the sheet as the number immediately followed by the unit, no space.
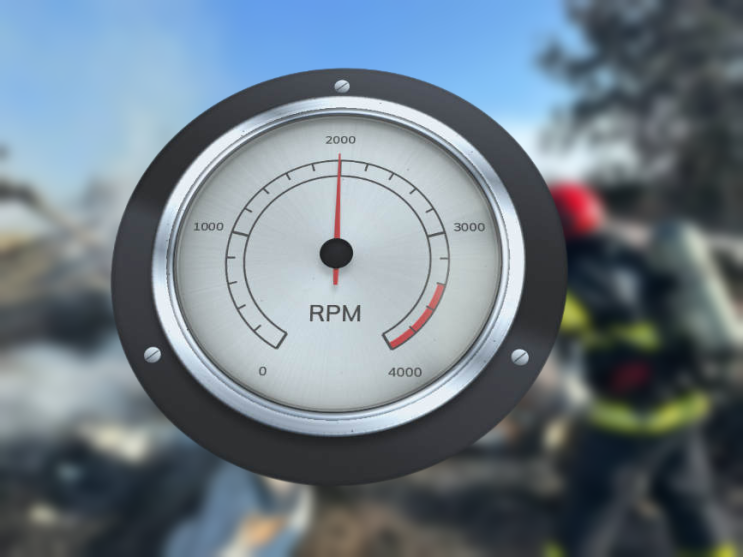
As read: 2000rpm
